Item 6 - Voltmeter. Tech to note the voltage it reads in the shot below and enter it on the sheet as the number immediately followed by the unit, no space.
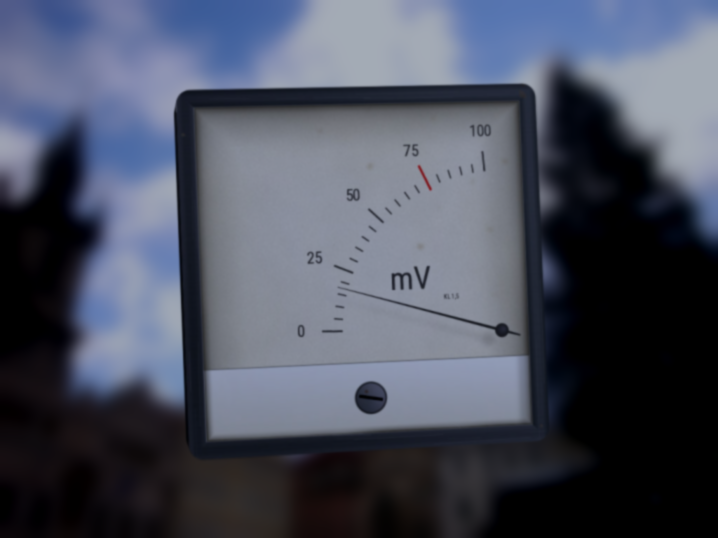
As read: 17.5mV
